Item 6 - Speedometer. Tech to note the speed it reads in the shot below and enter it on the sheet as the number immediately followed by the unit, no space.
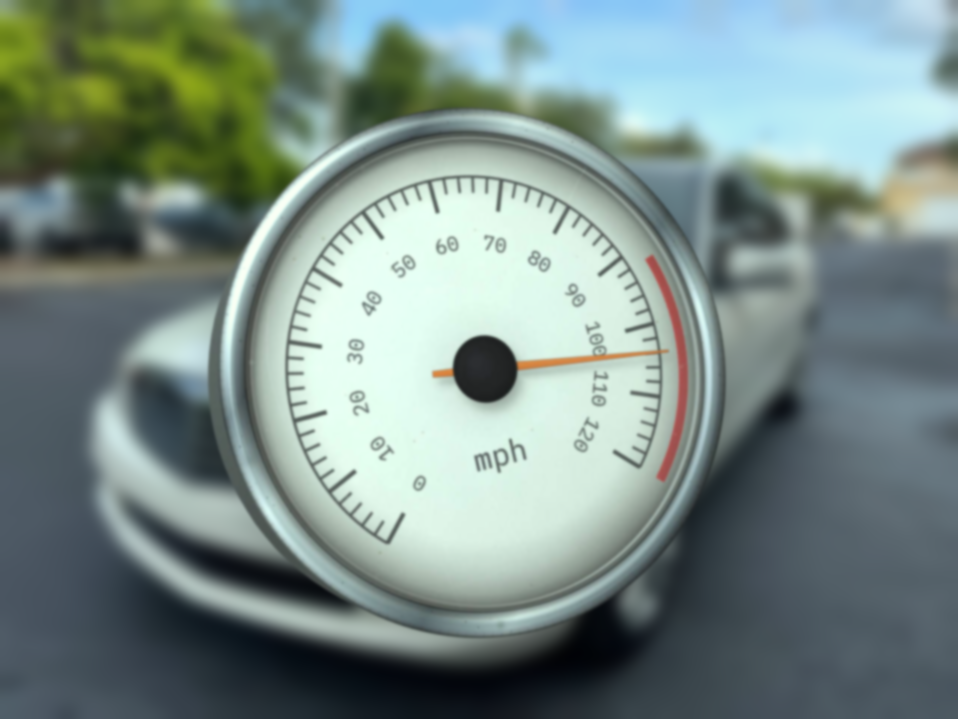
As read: 104mph
